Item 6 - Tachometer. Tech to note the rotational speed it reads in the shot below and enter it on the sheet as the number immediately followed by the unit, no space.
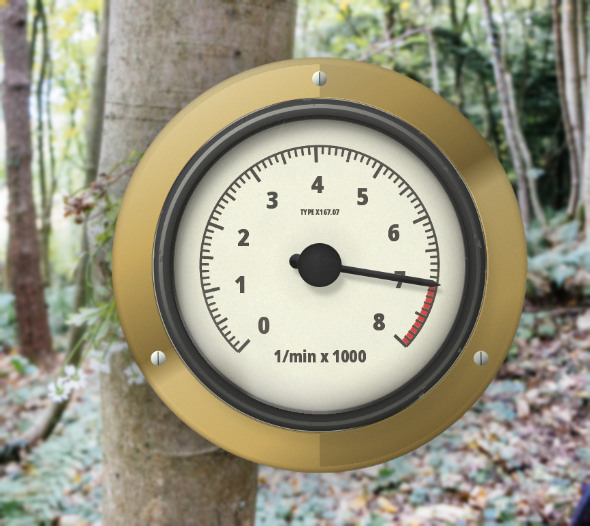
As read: 7000rpm
